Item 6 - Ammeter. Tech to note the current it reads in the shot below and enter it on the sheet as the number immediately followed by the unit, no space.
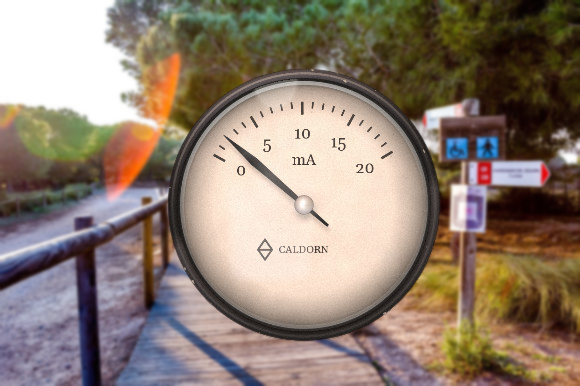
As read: 2mA
